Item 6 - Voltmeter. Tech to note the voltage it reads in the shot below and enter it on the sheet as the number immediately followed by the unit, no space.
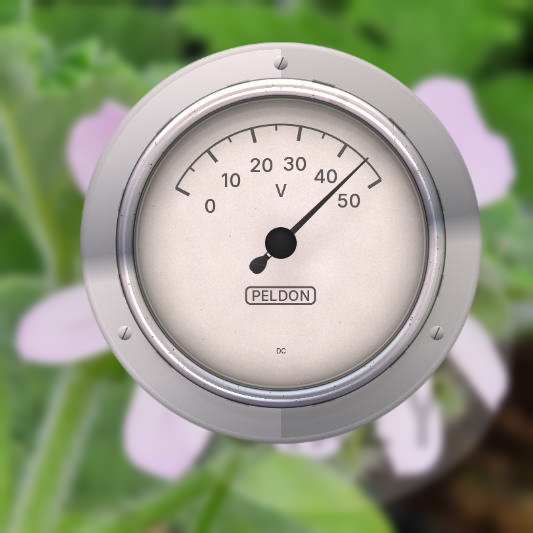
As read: 45V
